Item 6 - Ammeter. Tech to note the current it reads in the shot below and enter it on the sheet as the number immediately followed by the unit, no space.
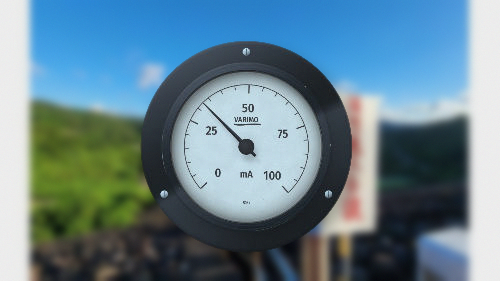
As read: 32.5mA
